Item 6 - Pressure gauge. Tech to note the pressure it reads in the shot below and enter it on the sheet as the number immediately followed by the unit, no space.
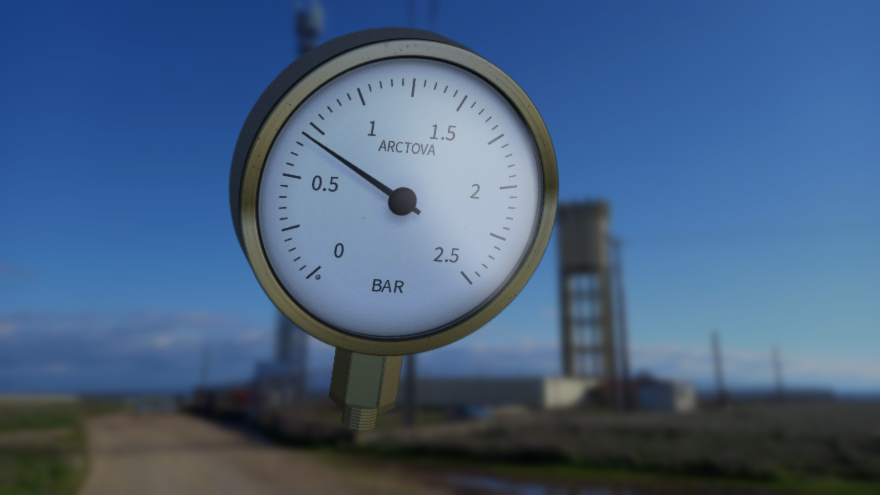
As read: 0.7bar
